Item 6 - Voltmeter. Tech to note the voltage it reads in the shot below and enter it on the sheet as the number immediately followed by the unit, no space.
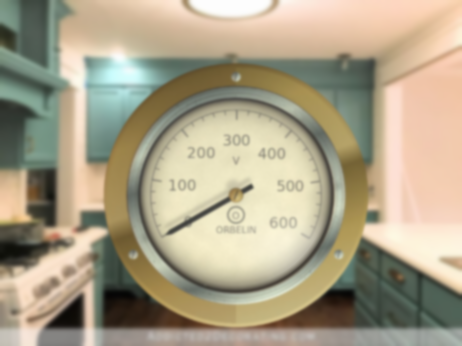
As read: 0V
